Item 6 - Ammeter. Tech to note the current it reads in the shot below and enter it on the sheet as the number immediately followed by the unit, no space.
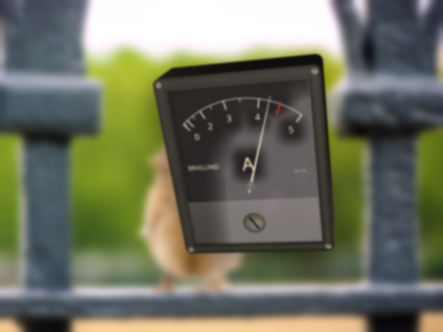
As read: 4.25A
